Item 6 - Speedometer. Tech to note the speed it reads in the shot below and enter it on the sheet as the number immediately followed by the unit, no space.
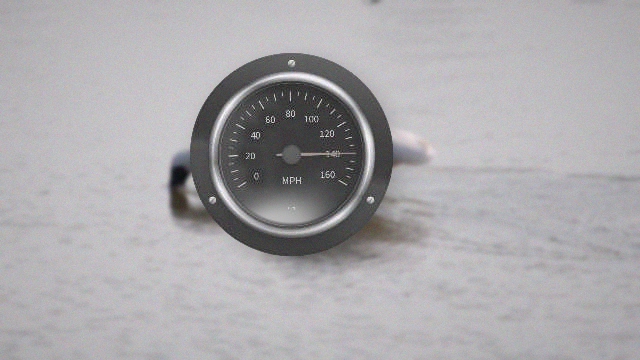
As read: 140mph
